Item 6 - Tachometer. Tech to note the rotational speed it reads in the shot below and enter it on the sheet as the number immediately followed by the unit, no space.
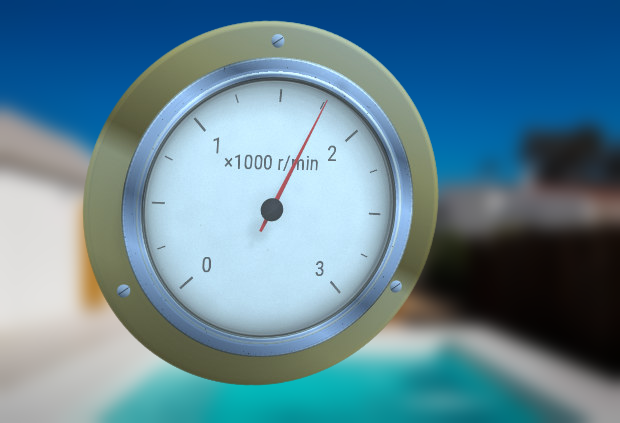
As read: 1750rpm
